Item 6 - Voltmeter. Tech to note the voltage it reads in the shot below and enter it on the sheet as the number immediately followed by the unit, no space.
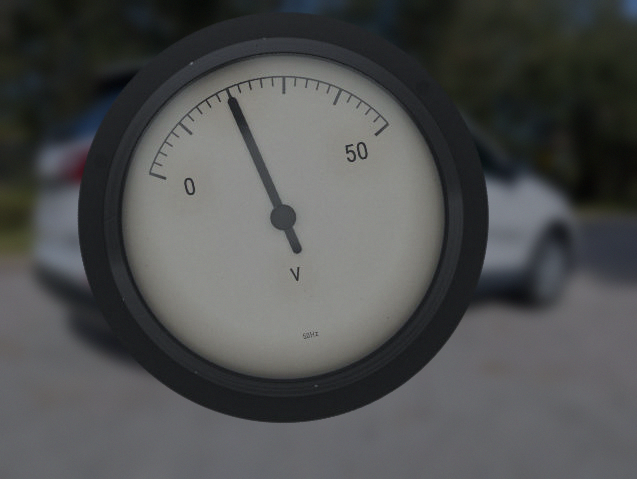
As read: 20V
